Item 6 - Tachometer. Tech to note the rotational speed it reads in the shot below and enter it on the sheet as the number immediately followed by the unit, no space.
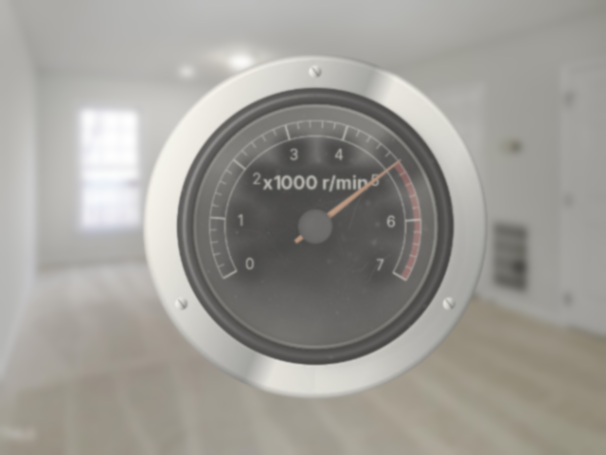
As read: 5000rpm
